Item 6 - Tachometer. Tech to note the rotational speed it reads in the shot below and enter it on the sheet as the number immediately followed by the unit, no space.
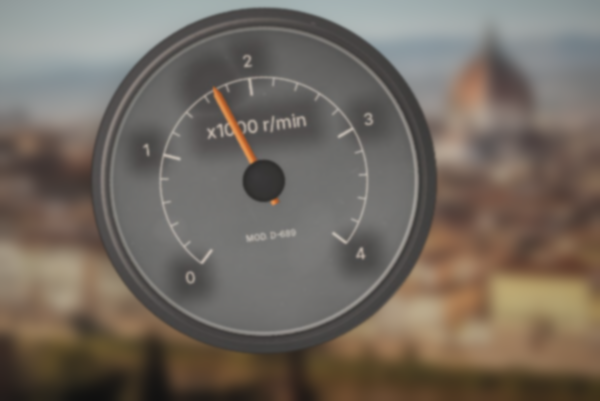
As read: 1700rpm
